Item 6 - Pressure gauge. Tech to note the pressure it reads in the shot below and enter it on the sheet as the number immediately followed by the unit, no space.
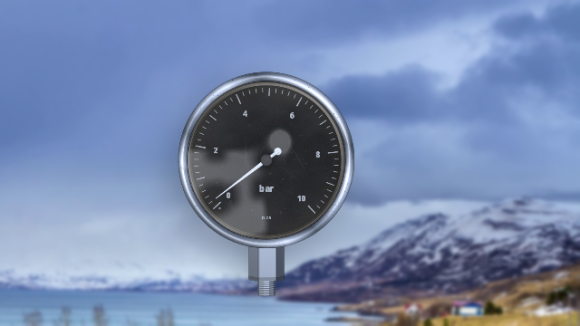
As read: 0.2bar
